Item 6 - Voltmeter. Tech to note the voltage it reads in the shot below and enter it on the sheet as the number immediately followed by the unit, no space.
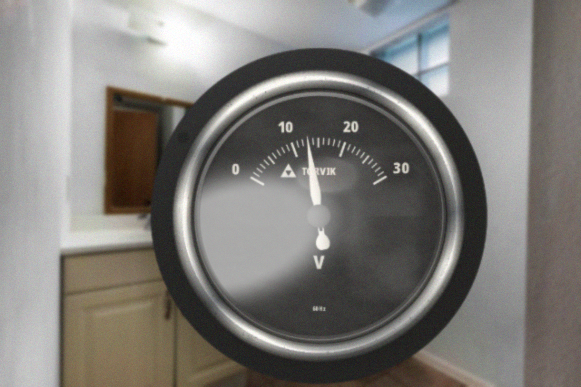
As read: 13V
